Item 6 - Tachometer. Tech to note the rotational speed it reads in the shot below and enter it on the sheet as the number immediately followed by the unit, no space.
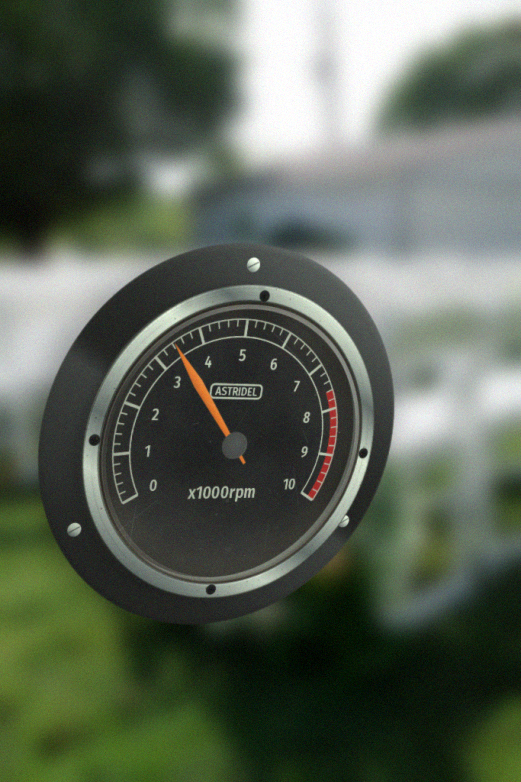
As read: 3400rpm
